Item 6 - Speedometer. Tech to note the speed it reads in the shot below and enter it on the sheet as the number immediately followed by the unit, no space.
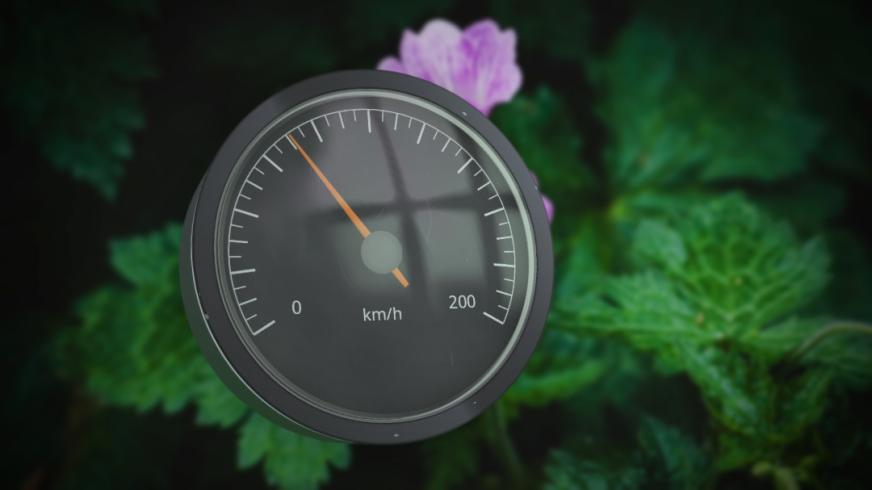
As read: 70km/h
